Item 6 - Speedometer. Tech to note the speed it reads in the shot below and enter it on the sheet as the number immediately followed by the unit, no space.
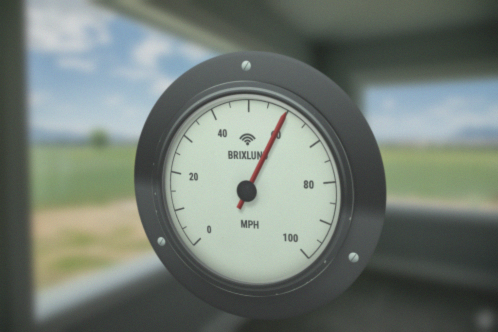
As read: 60mph
